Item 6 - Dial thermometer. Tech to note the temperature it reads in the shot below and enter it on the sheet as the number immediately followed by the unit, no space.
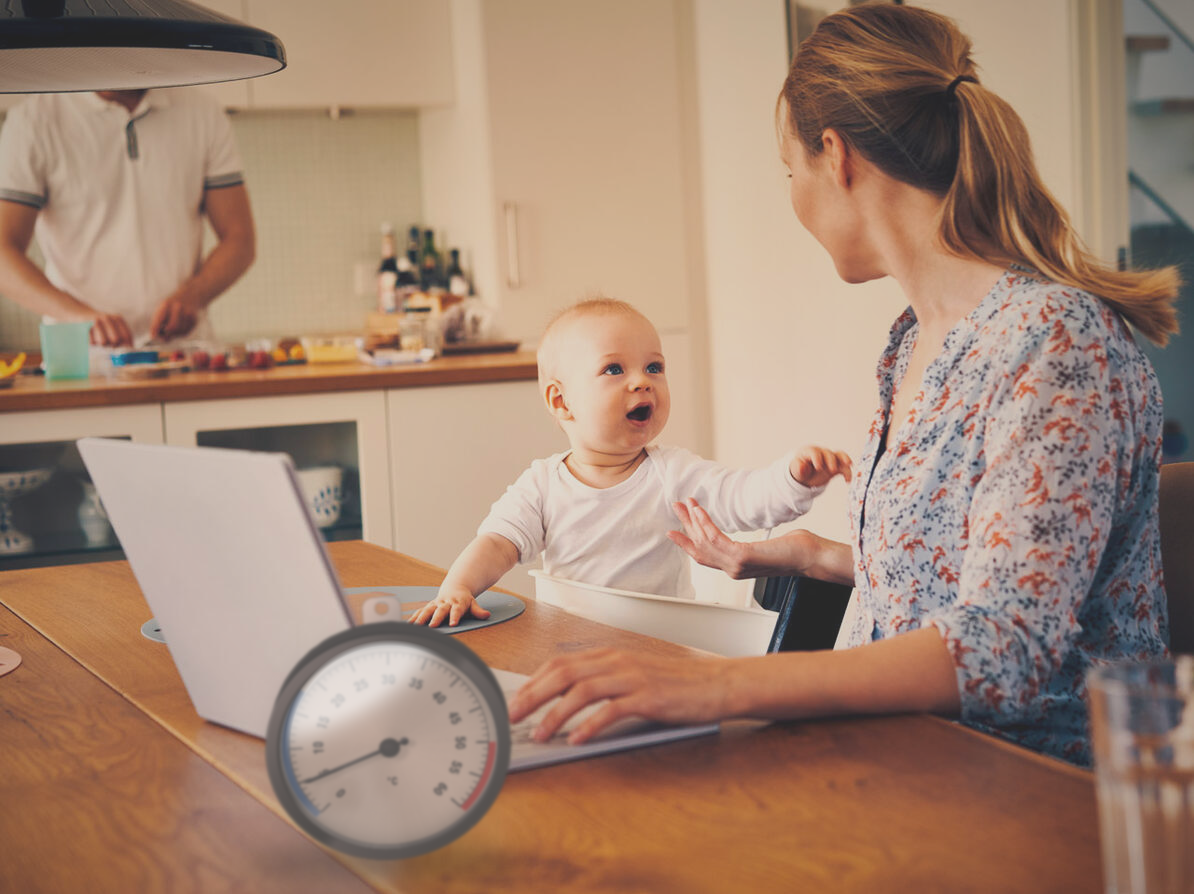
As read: 5°C
